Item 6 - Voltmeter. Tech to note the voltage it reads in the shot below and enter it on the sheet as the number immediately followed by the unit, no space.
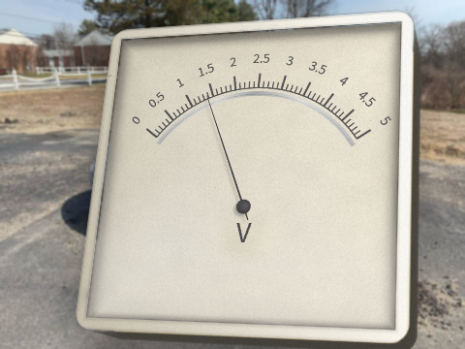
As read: 1.4V
